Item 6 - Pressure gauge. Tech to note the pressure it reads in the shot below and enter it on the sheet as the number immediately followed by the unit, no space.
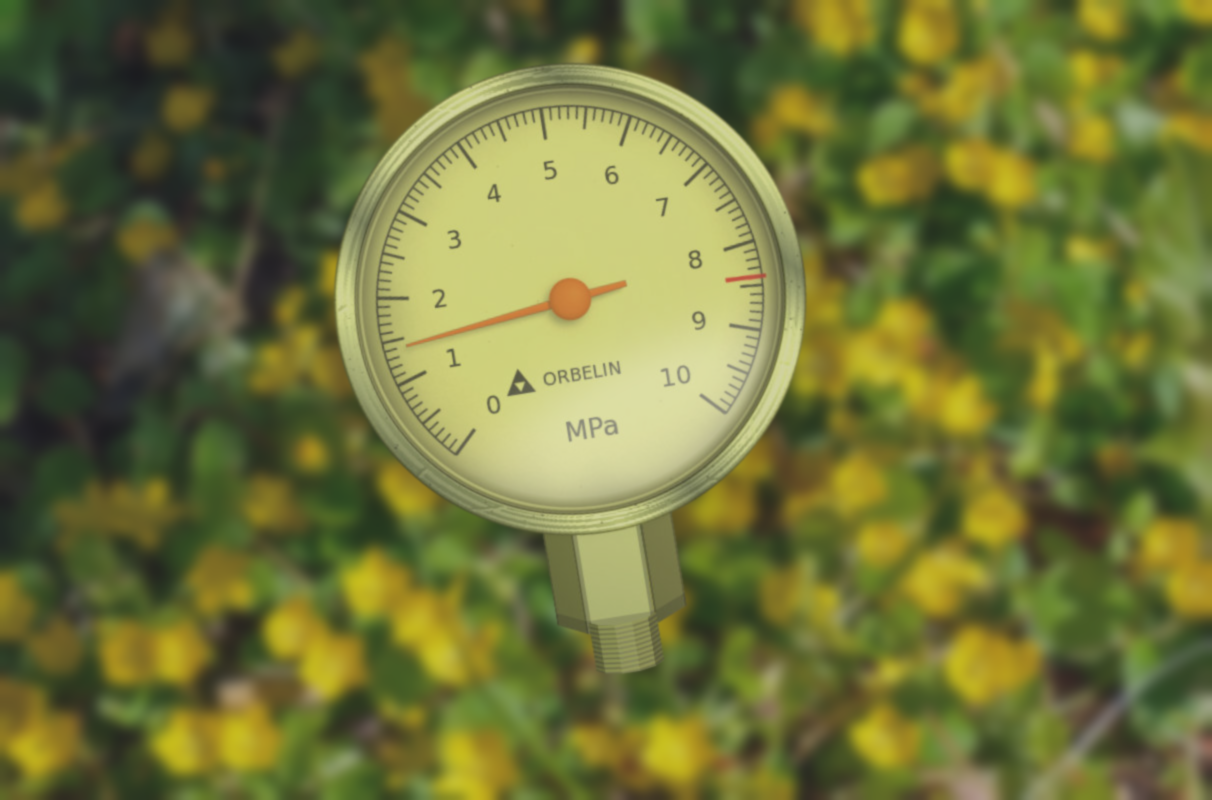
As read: 1.4MPa
